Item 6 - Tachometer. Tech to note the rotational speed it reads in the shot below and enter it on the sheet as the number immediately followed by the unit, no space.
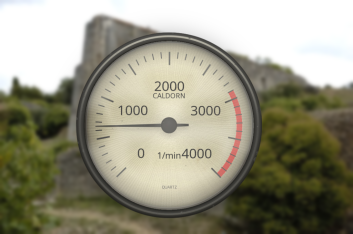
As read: 650rpm
